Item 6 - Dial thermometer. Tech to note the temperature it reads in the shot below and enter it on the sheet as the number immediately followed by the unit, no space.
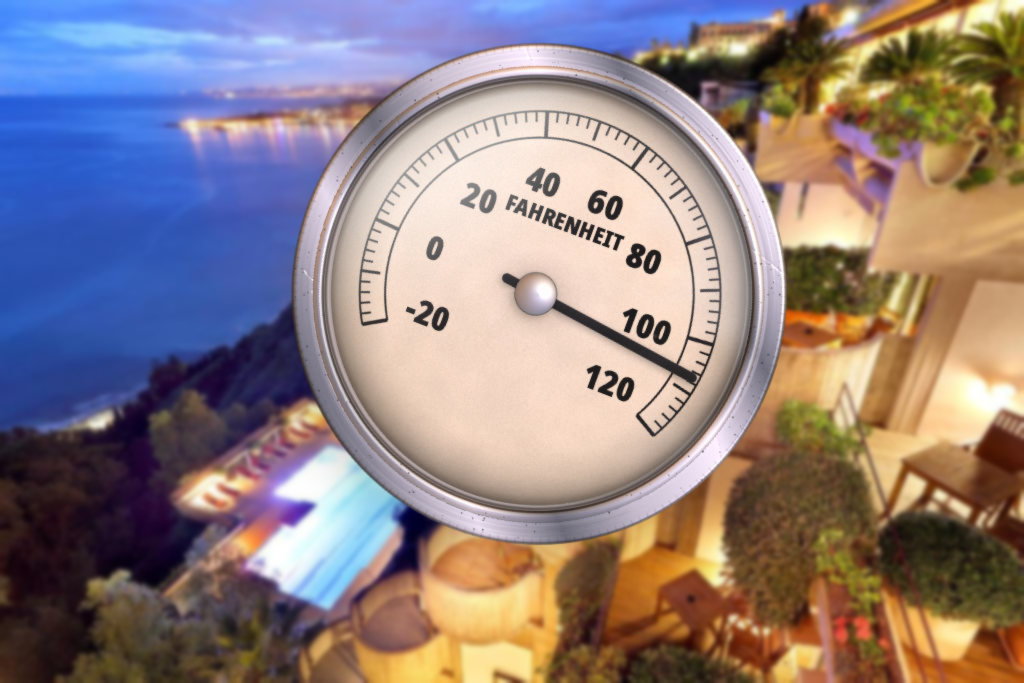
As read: 107°F
